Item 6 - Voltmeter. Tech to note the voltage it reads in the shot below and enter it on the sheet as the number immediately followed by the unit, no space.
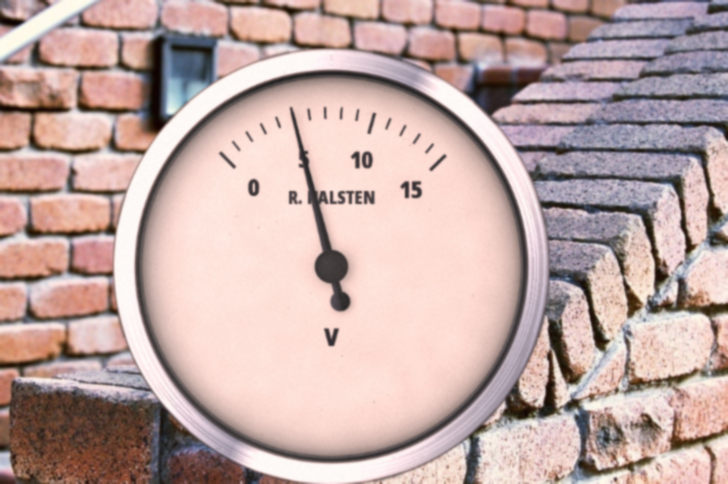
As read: 5V
